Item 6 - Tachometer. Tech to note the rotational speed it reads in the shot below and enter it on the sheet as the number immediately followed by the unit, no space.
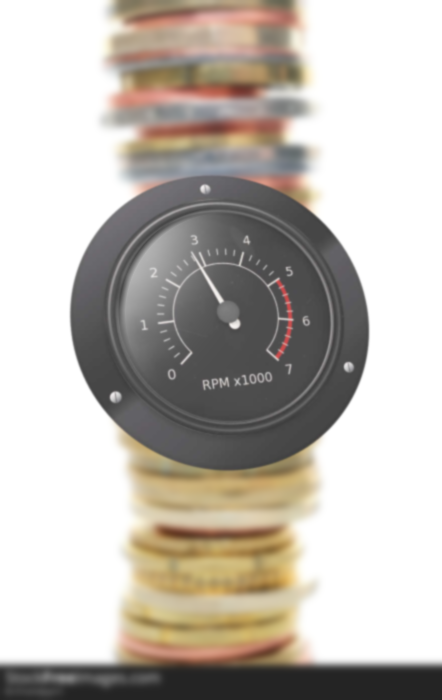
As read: 2800rpm
